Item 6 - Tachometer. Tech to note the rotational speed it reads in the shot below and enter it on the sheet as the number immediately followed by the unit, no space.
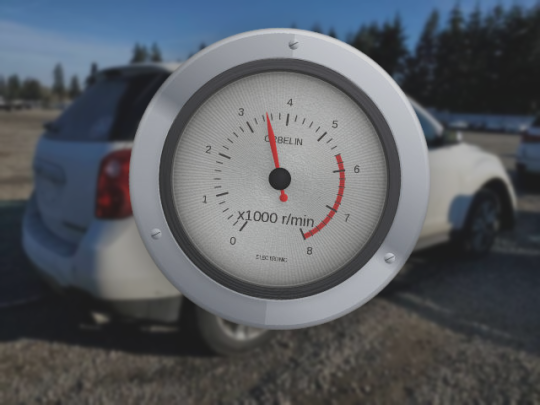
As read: 3500rpm
